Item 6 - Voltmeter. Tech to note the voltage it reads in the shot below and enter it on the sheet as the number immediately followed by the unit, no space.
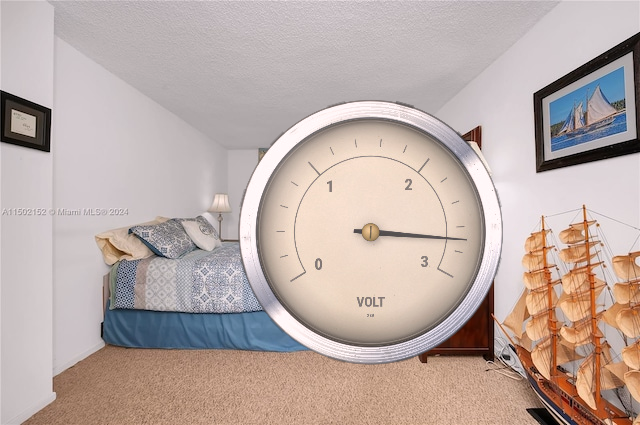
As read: 2.7V
